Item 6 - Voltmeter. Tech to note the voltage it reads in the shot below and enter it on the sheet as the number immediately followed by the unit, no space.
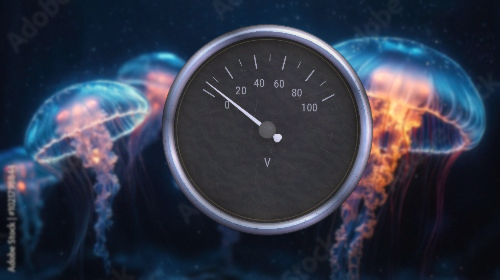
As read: 5V
